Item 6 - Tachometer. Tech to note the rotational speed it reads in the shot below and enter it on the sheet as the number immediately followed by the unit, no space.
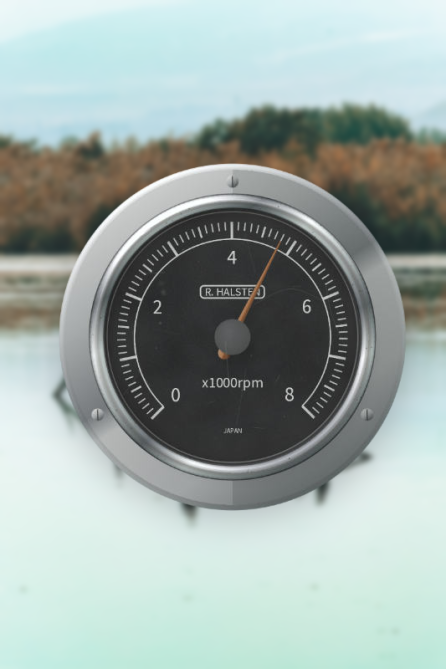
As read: 4800rpm
